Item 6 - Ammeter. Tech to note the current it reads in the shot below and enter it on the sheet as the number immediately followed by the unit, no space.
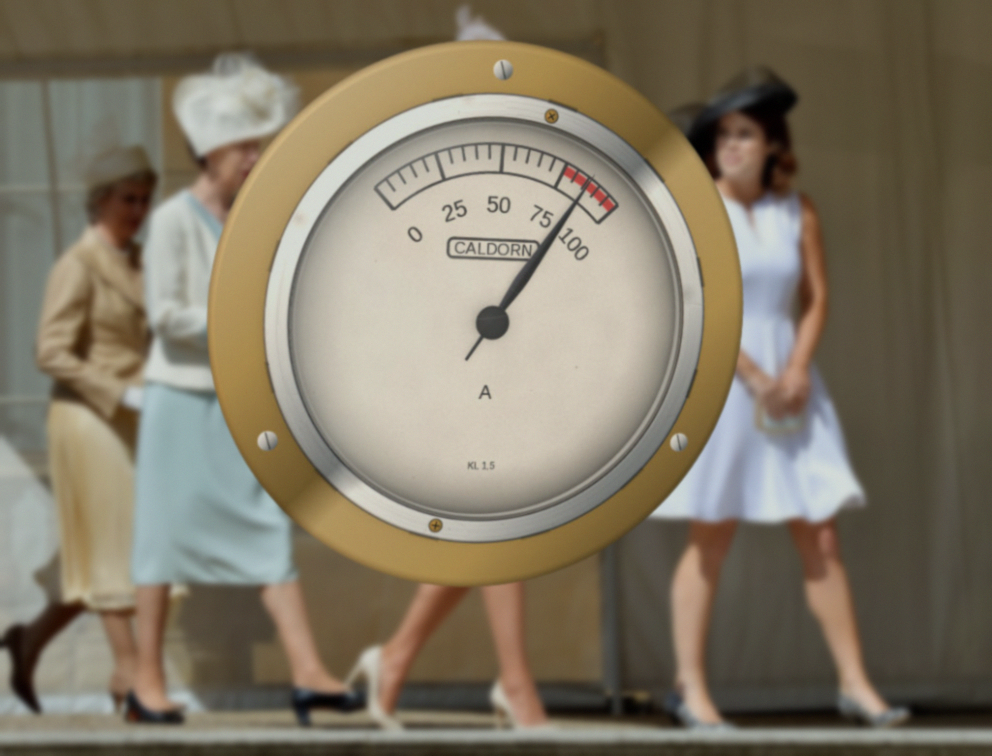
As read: 85A
